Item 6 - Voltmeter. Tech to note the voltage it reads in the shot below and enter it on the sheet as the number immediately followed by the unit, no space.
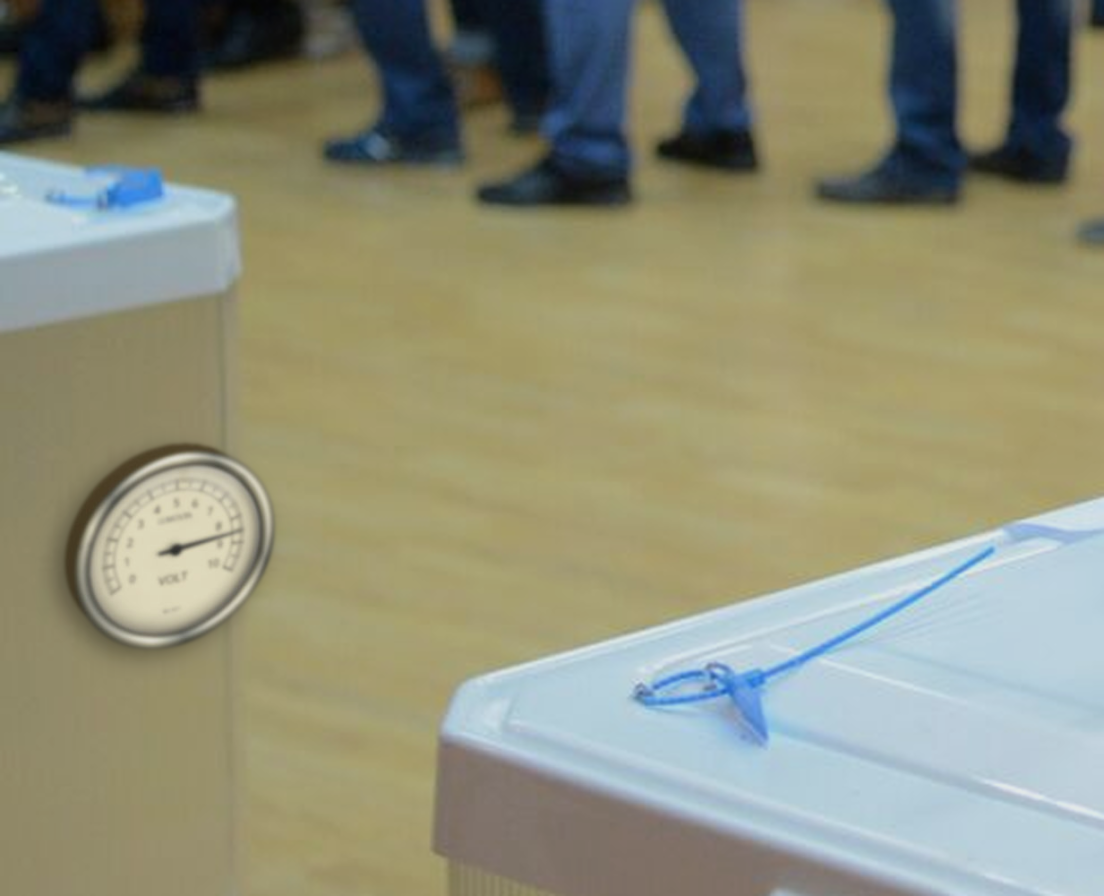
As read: 8.5V
